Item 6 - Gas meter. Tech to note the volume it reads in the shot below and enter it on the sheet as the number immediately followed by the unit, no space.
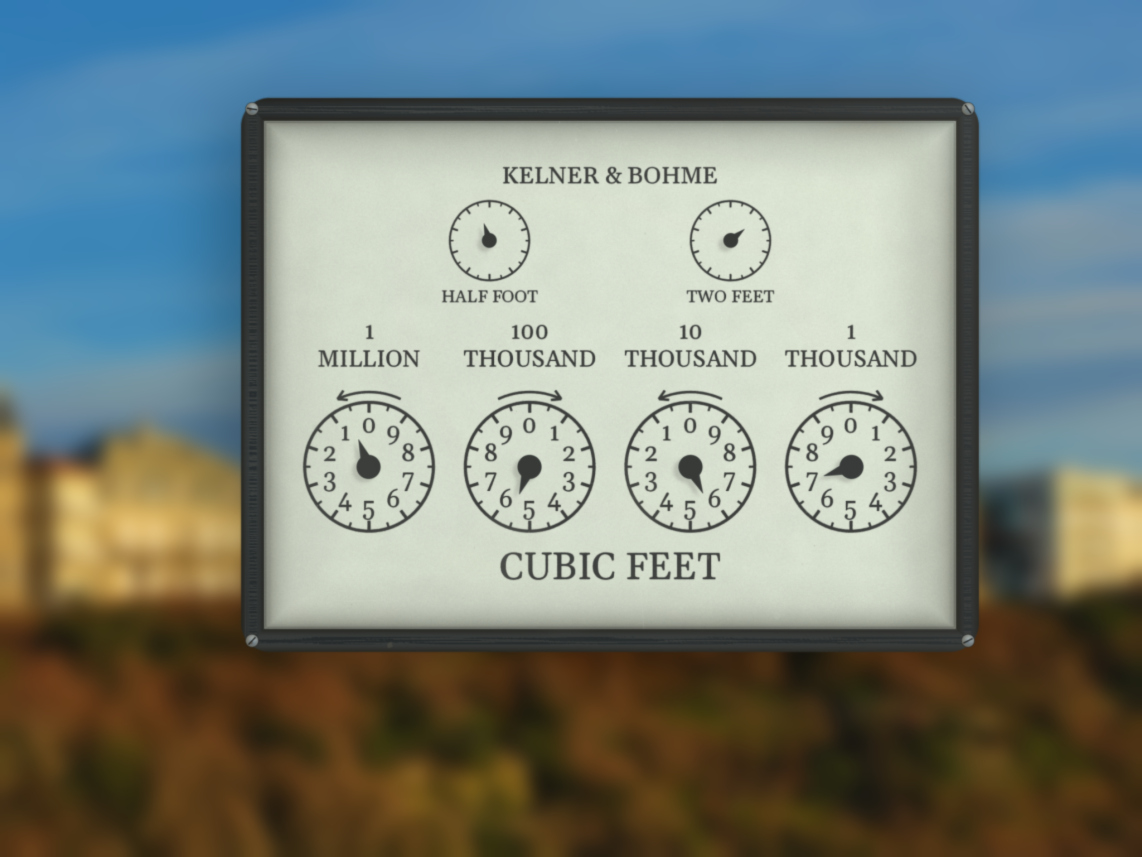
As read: 55700ft³
